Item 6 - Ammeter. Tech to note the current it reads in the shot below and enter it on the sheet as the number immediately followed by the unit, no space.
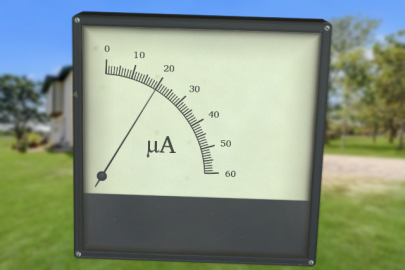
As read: 20µA
